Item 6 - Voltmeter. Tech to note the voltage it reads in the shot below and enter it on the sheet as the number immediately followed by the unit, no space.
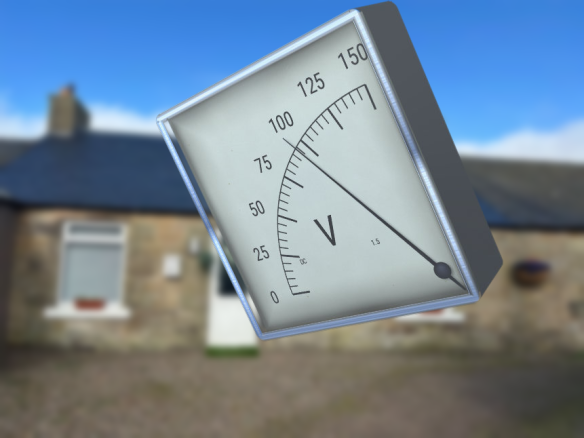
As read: 95V
